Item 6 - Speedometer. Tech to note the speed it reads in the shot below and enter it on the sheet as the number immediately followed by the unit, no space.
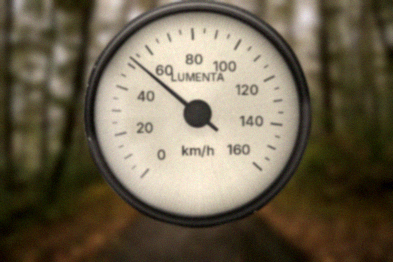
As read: 52.5km/h
